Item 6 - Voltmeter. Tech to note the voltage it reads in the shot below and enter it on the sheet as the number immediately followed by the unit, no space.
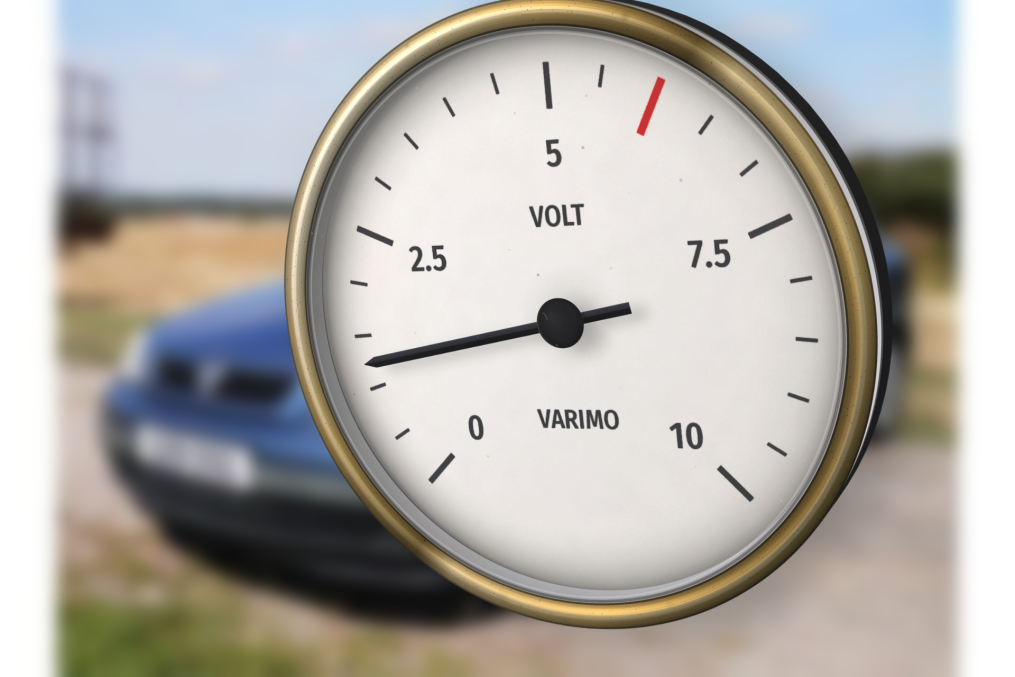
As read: 1.25V
